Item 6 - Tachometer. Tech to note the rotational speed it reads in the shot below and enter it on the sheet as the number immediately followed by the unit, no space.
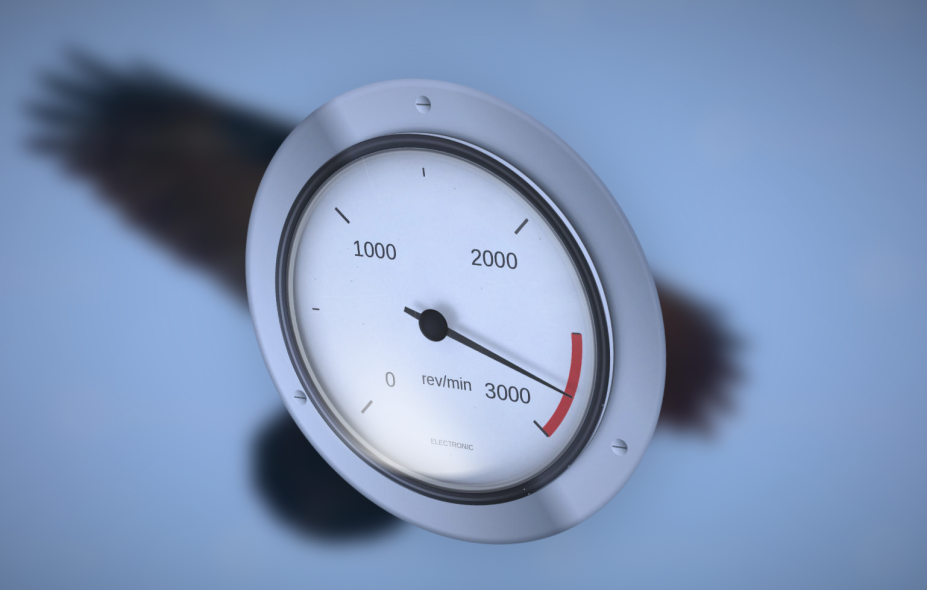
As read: 2750rpm
